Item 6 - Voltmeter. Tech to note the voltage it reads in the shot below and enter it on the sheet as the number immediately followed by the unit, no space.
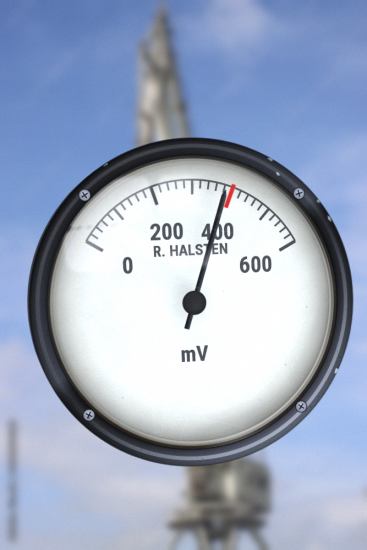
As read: 380mV
